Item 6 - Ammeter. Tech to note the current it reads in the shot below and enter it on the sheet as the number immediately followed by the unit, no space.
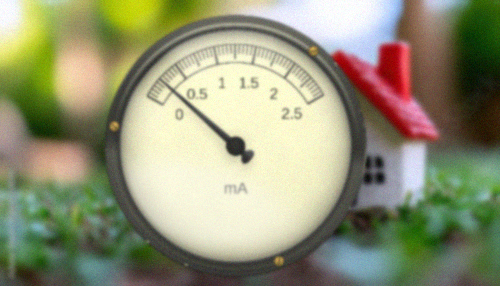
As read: 0.25mA
